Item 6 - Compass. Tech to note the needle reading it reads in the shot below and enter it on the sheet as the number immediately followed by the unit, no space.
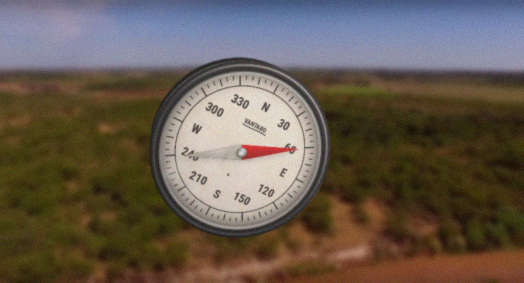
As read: 60°
